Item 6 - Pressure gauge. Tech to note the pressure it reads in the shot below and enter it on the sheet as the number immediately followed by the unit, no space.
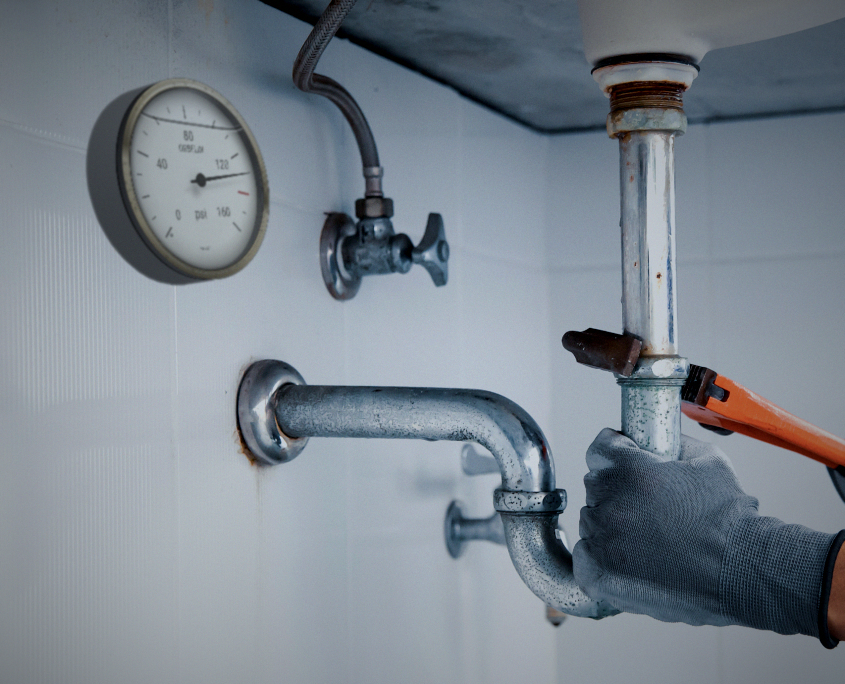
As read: 130psi
